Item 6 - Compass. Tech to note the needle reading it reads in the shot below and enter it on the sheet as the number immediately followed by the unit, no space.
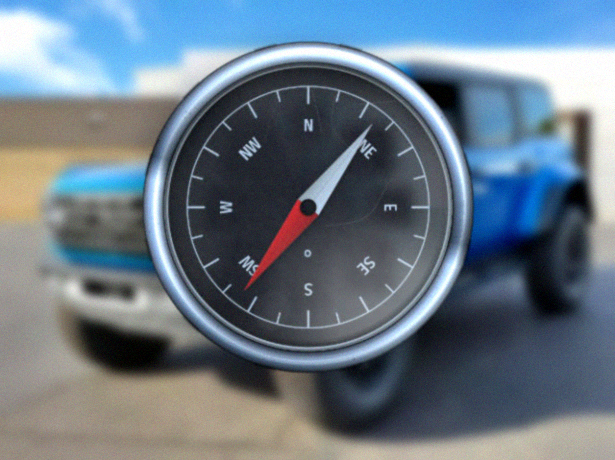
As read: 217.5°
